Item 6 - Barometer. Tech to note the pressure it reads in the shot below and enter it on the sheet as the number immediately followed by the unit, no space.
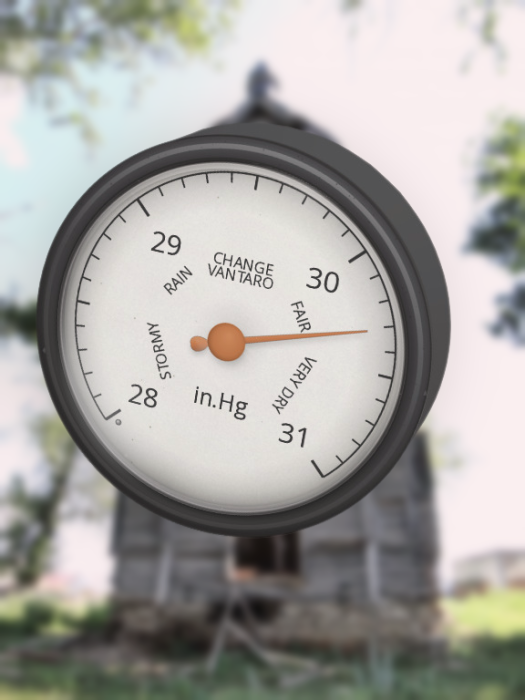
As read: 30.3inHg
